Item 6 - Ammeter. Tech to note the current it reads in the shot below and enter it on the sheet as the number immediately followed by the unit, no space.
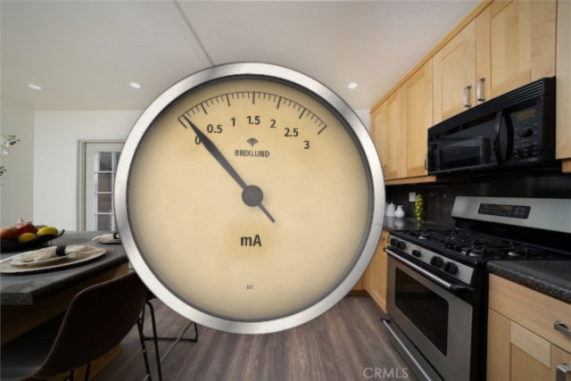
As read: 0.1mA
